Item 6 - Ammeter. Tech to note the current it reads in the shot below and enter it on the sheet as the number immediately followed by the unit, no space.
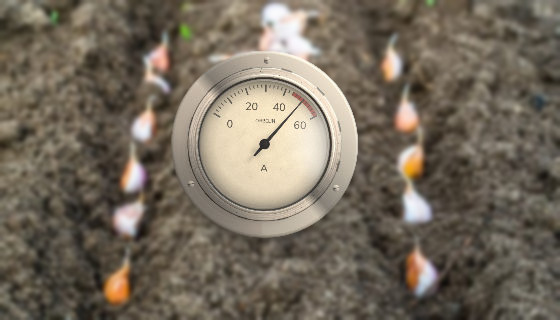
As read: 50A
